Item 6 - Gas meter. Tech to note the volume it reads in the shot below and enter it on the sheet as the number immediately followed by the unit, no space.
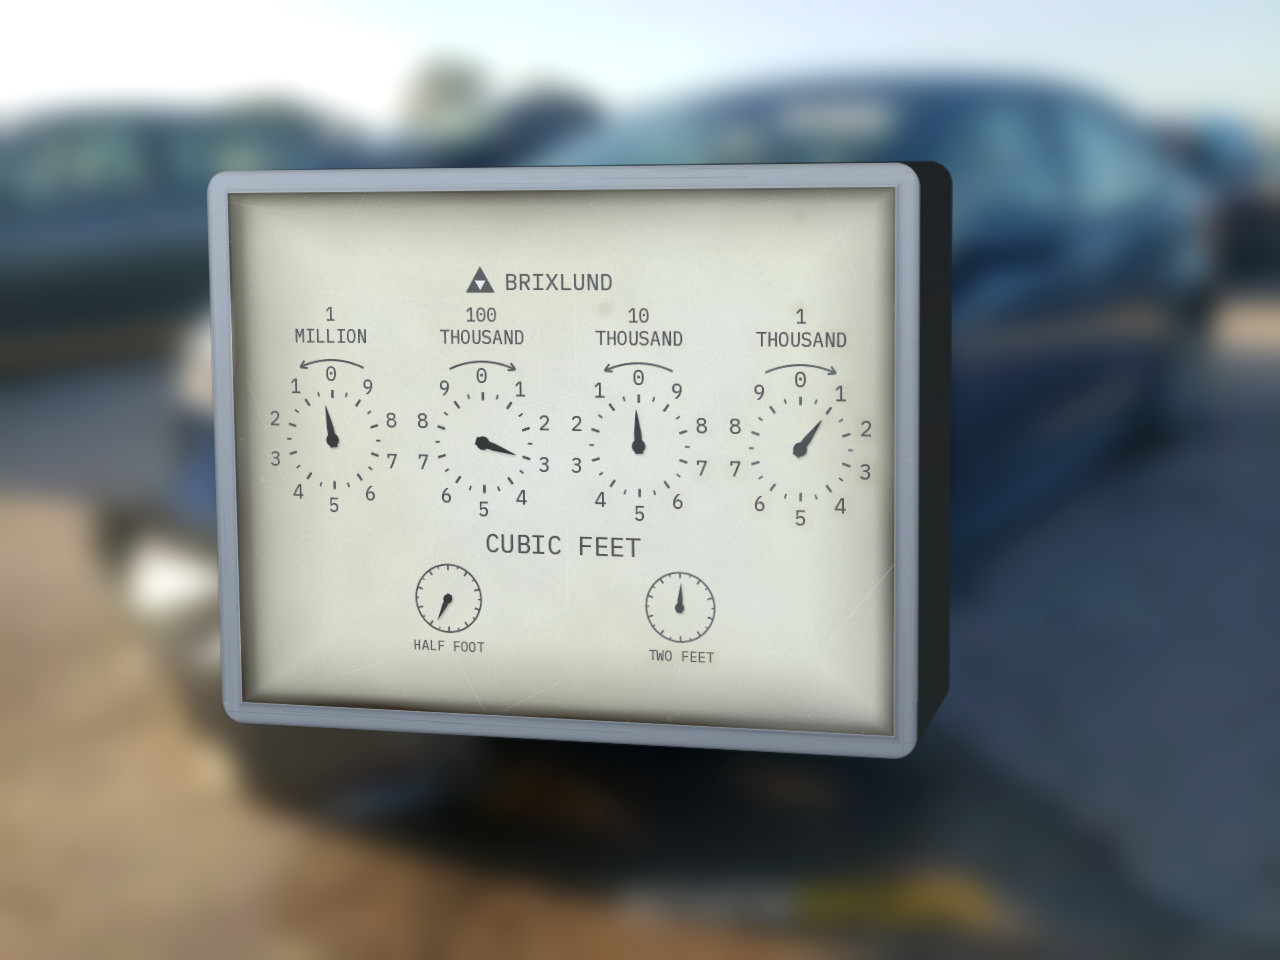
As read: 30100ft³
